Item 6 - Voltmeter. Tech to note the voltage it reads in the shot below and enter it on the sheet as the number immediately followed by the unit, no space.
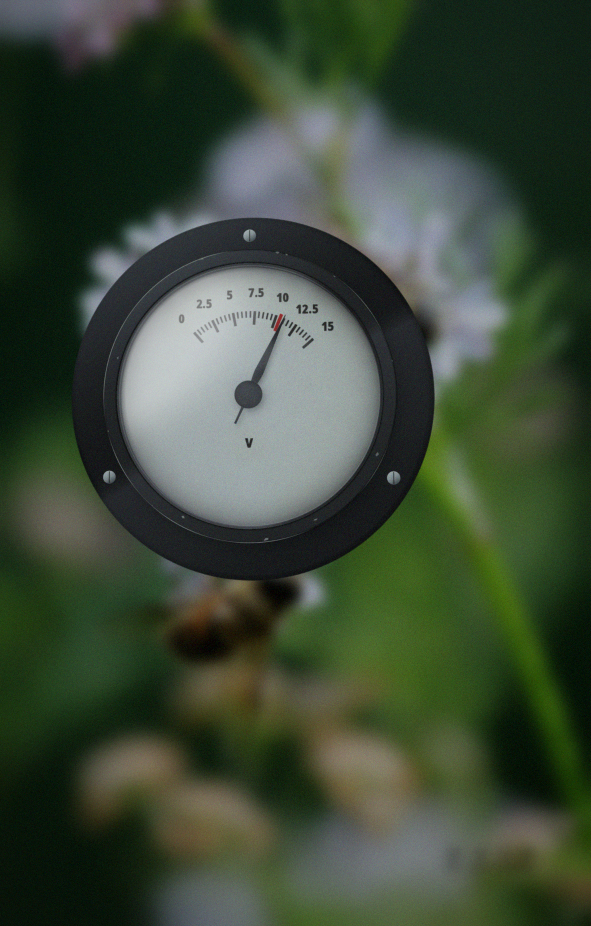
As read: 11V
